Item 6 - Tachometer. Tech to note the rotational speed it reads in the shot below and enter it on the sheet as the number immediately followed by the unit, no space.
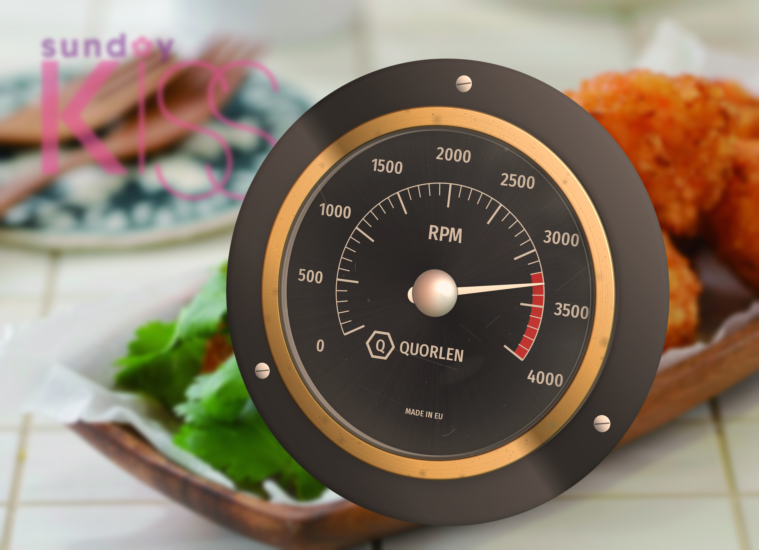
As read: 3300rpm
